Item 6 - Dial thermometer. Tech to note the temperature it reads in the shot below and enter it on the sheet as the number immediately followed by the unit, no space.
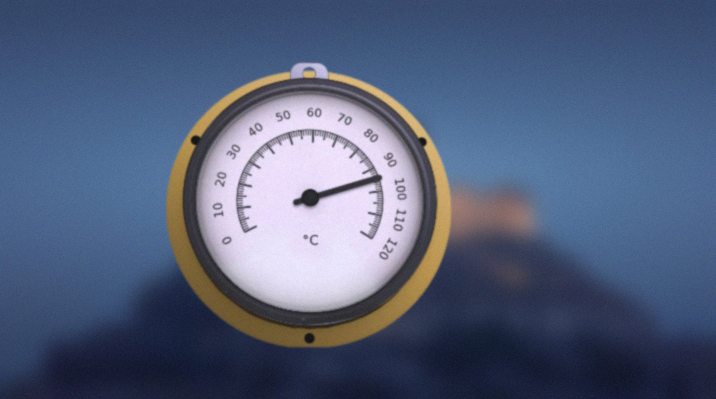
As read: 95°C
